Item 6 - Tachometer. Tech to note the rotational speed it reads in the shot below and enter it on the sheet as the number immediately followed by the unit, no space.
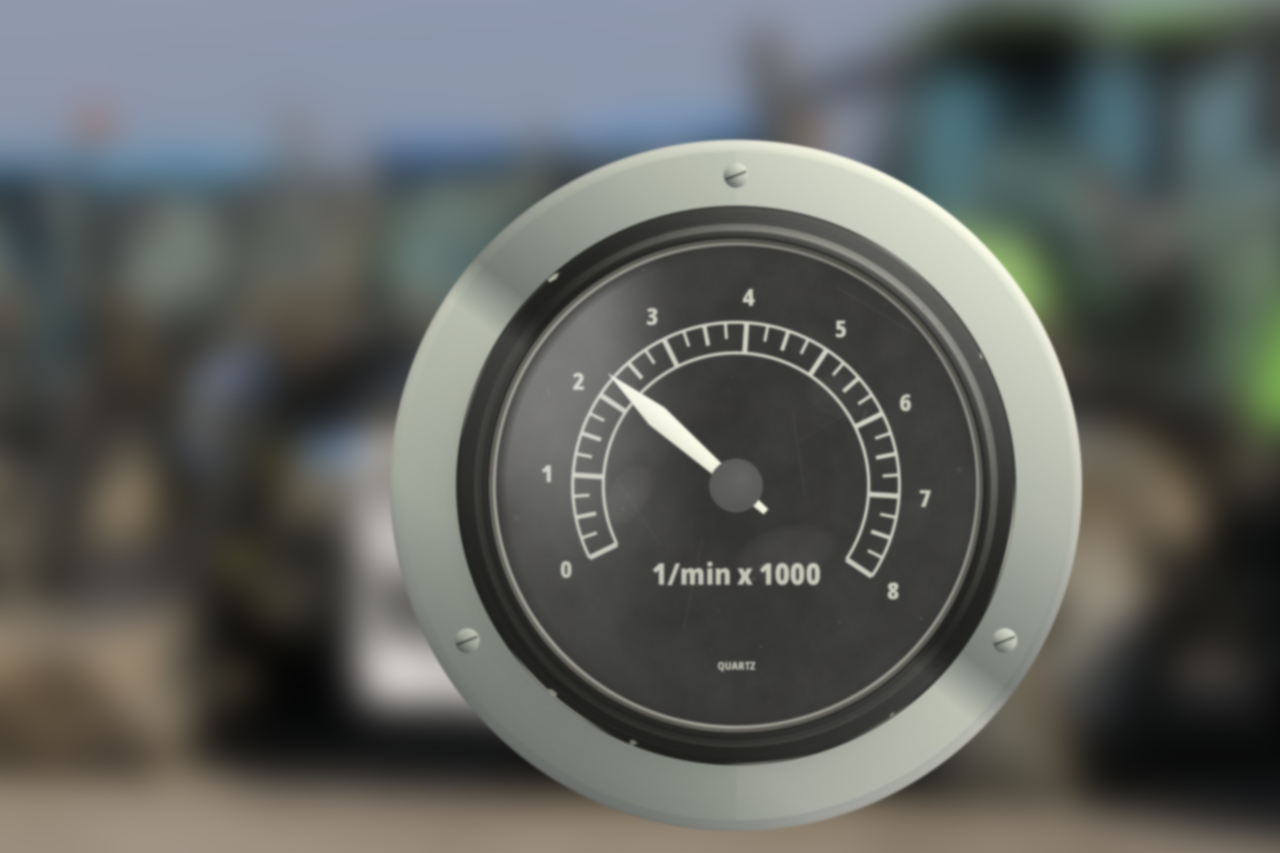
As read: 2250rpm
